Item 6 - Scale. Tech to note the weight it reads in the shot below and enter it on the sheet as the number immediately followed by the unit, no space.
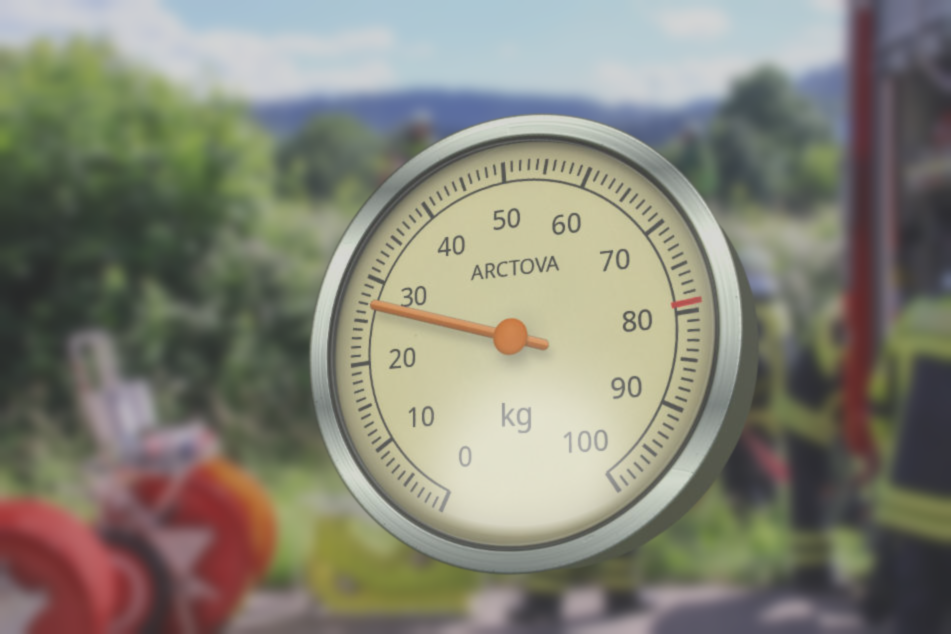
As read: 27kg
